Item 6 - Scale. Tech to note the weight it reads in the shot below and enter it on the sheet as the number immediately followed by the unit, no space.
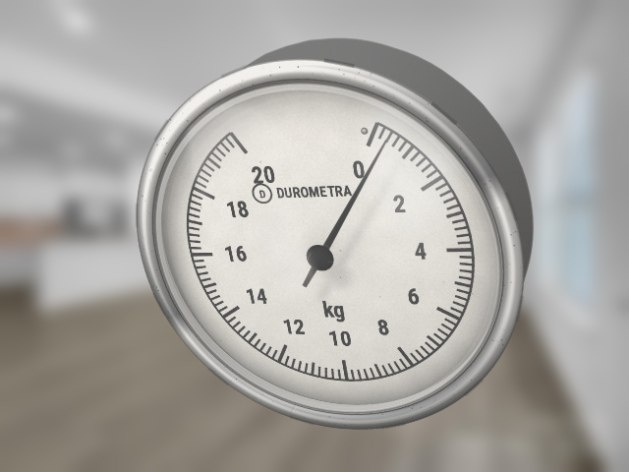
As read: 0.4kg
